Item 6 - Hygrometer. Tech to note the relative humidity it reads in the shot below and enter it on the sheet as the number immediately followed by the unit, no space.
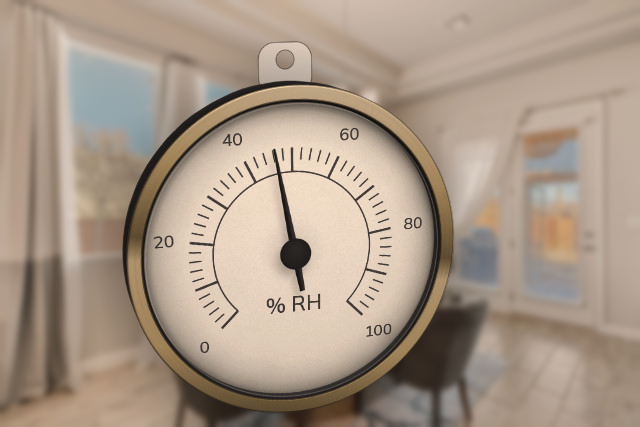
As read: 46%
